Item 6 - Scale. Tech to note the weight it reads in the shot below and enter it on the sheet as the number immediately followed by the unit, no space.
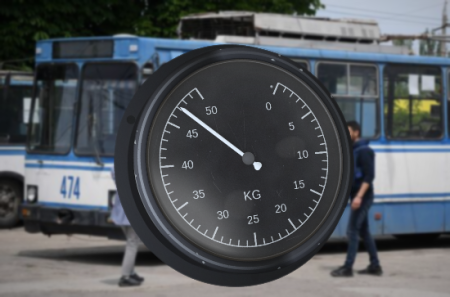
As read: 47kg
